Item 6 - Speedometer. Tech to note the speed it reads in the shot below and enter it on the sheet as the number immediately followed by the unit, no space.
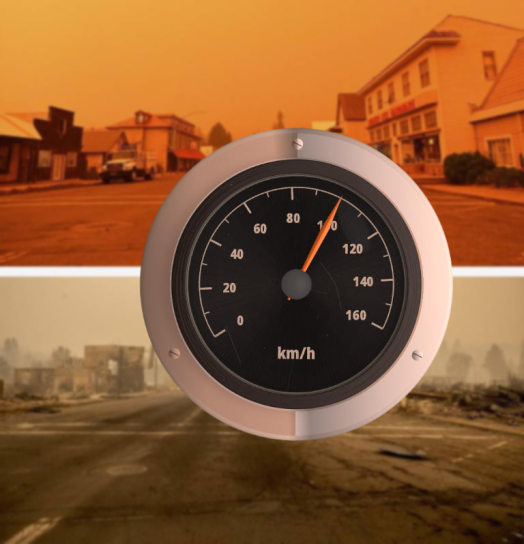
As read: 100km/h
